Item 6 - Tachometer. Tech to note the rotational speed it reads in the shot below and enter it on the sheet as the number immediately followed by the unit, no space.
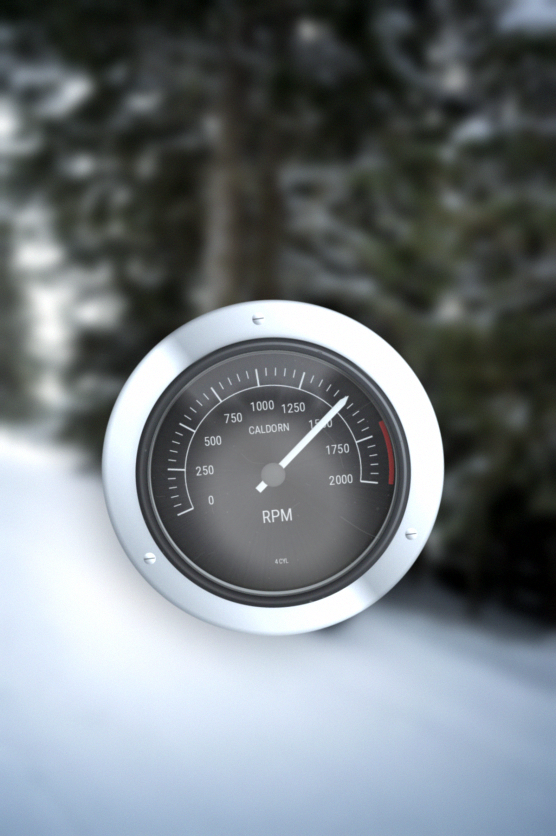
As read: 1500rpm
